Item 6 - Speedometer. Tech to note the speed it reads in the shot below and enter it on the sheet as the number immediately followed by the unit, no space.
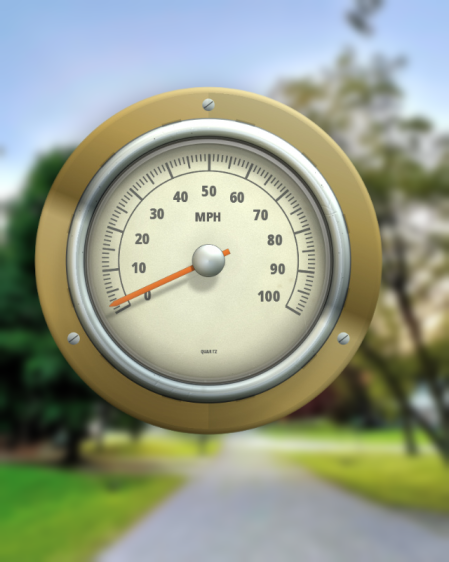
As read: 2mph
